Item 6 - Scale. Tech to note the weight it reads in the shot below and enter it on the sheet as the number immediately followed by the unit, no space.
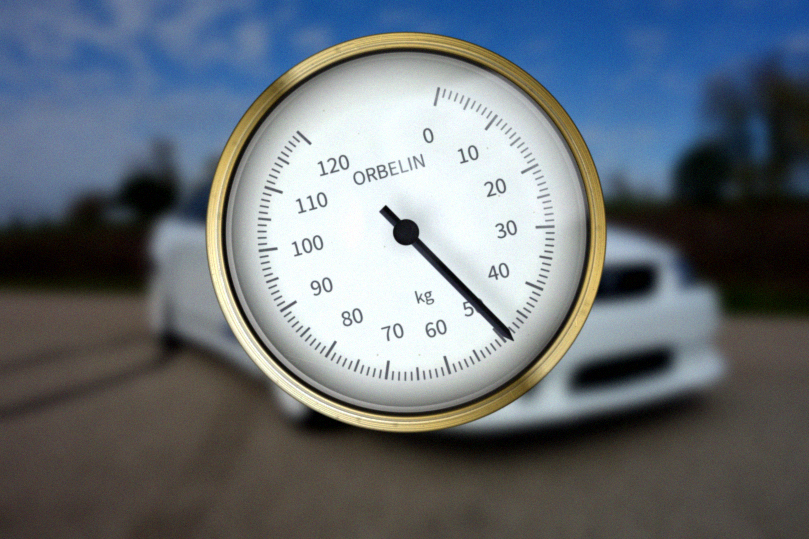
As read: 49kg
